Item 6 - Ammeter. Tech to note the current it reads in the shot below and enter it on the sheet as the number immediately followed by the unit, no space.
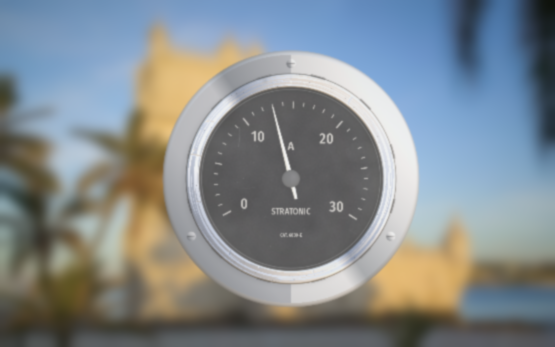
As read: 13A
